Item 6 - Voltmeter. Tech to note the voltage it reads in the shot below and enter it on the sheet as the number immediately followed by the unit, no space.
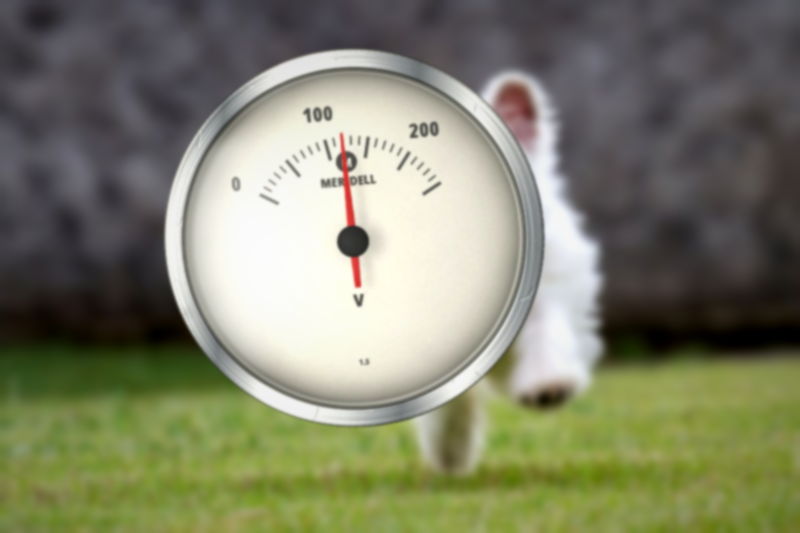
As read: 120V
